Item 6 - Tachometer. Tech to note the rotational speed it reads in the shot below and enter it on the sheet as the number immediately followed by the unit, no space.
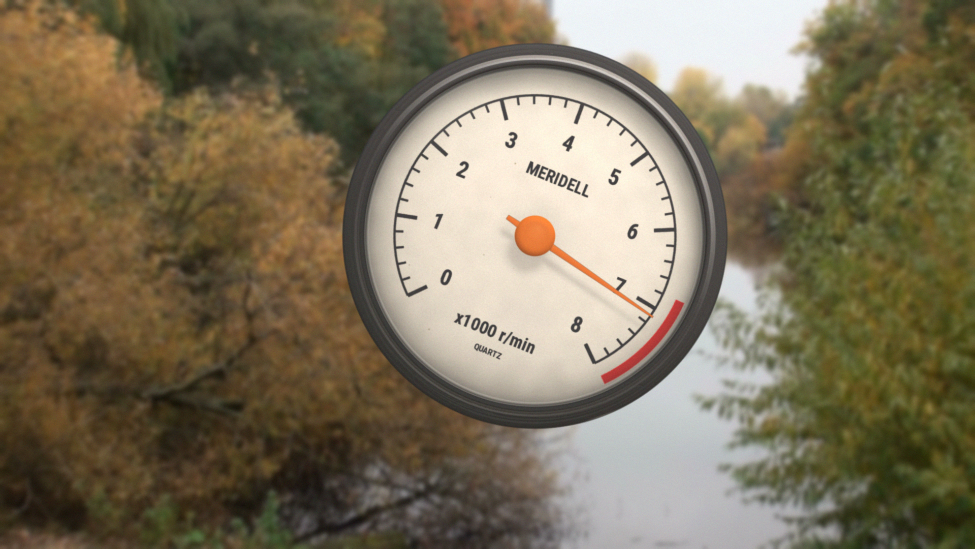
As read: 7100rpm
